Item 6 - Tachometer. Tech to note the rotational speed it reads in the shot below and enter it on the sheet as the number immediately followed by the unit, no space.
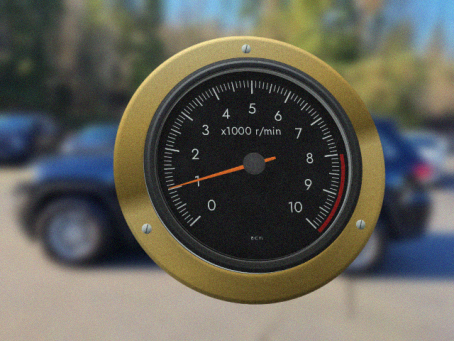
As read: 1000rpm
